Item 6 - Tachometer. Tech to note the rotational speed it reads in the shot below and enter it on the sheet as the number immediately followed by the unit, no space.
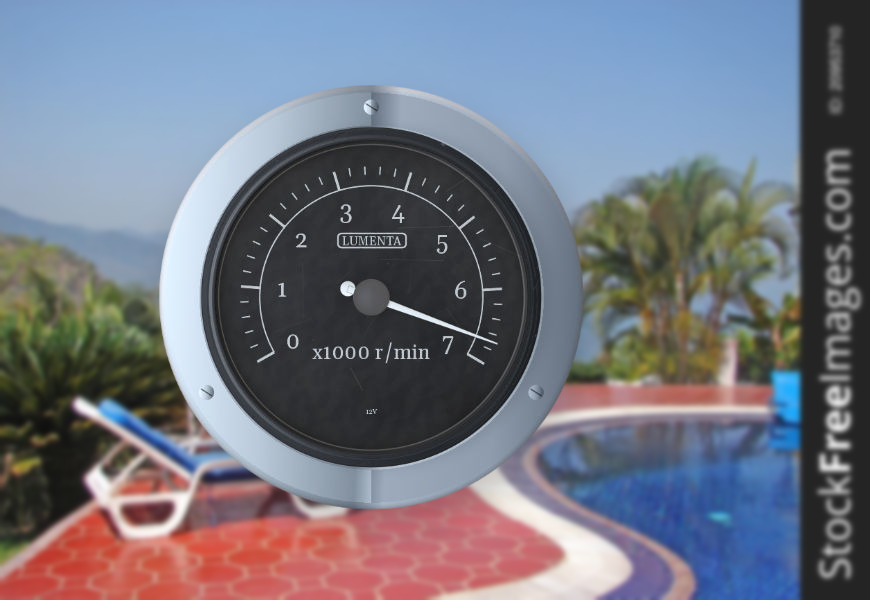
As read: 6700rpm
